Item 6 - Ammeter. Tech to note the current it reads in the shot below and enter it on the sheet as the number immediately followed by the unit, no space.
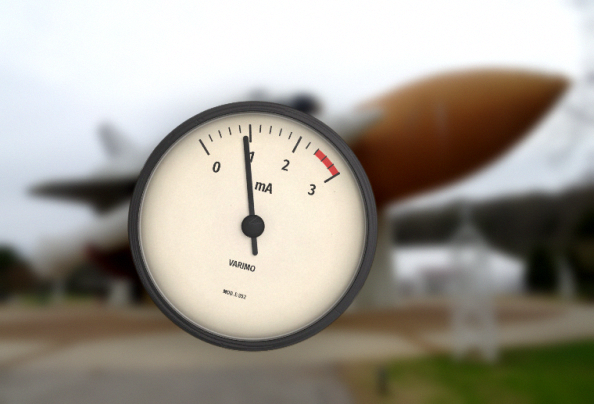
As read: 0.9mA
